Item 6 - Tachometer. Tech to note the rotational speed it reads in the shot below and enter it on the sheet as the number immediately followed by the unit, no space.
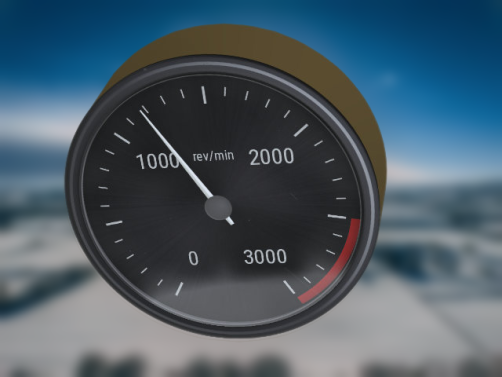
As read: 1200rpm
